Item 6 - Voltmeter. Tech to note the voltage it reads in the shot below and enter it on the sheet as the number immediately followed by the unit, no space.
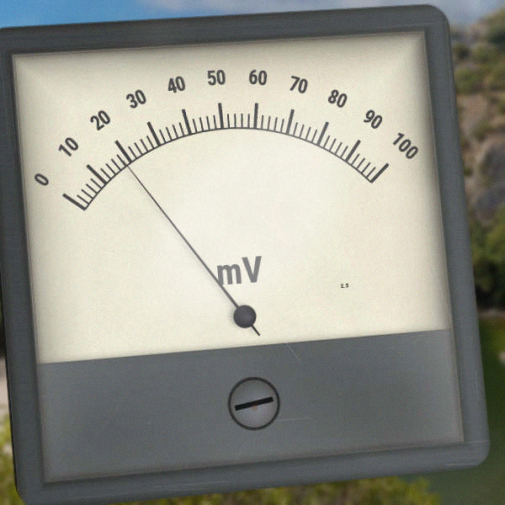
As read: 18mV
